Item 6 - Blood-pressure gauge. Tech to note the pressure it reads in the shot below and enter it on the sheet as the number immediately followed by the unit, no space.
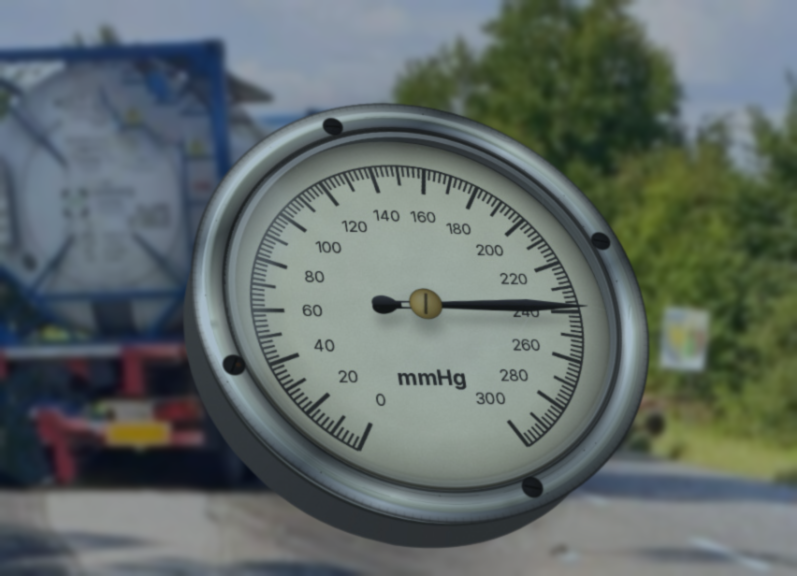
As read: 240mmHg
